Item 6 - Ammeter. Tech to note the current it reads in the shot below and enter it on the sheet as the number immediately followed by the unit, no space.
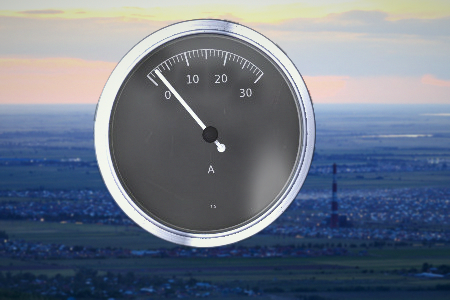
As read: 2A
